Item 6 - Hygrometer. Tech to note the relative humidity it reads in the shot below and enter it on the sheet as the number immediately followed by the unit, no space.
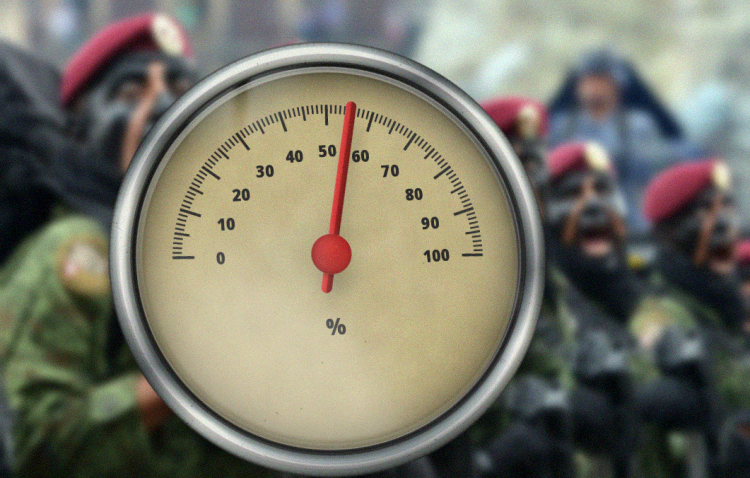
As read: 55%
